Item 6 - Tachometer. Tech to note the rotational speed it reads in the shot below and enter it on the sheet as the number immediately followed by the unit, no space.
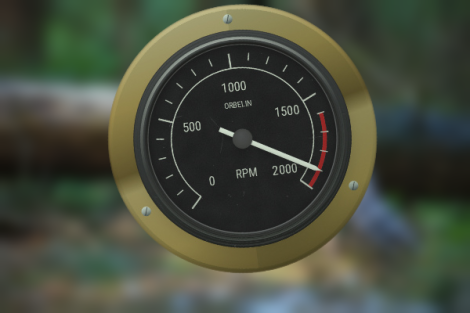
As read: 1900rpm
